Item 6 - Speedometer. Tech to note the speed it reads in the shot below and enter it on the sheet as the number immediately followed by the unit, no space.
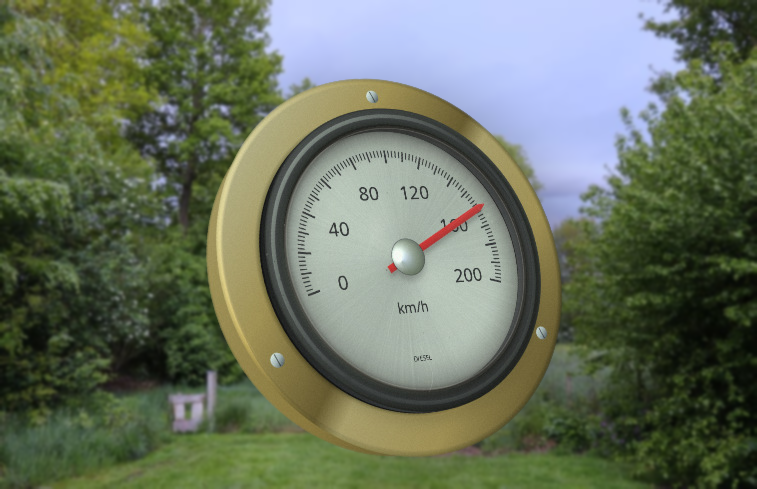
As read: 160km/h
